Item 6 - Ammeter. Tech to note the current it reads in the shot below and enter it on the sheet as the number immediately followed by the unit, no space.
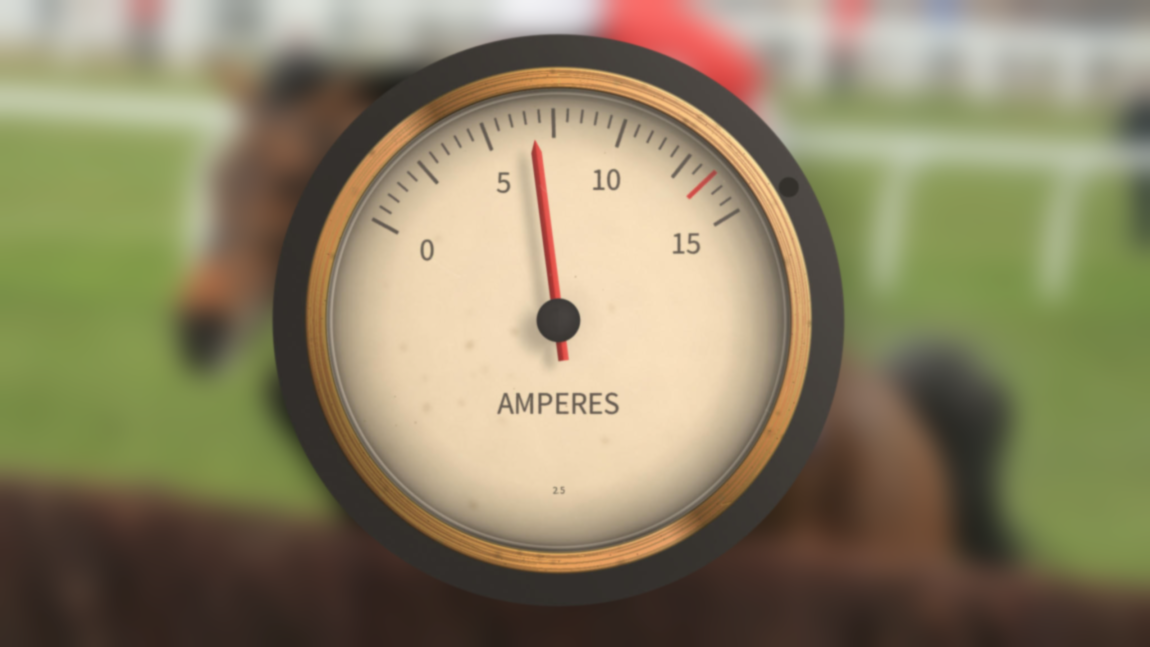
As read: 6.75A
